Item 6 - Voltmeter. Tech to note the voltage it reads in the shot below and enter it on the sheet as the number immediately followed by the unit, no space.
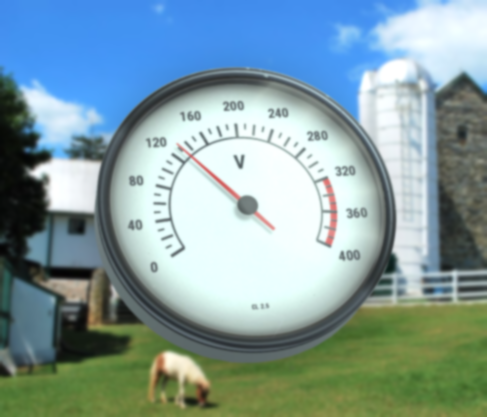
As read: 130V
